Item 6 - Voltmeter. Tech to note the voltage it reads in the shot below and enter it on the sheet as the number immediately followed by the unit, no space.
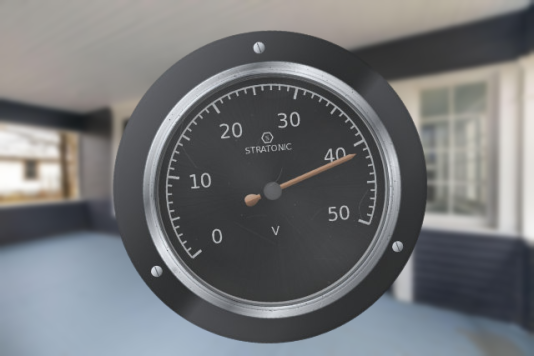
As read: 41V
